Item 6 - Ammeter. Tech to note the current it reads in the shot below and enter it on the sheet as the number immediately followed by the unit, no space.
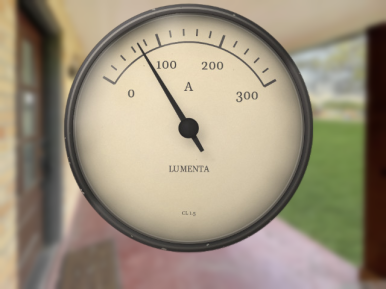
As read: 70A
